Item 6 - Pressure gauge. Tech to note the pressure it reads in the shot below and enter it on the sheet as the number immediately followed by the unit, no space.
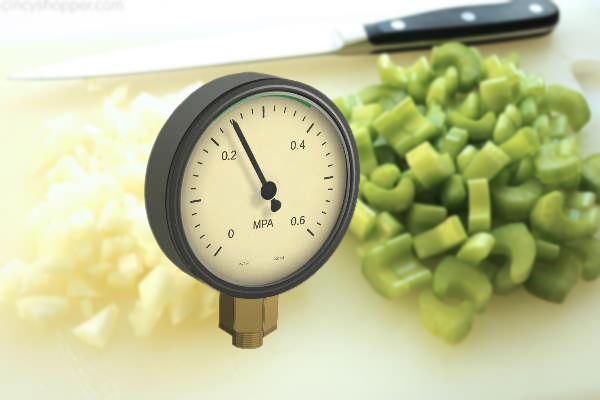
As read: 0.24MPa
